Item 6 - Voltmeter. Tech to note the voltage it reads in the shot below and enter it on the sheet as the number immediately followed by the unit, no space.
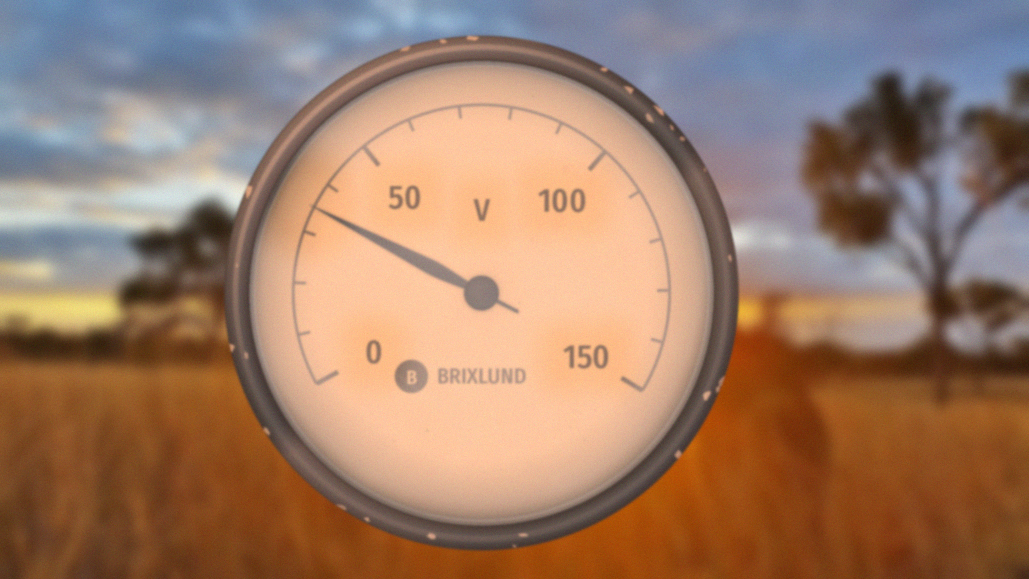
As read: 35V
